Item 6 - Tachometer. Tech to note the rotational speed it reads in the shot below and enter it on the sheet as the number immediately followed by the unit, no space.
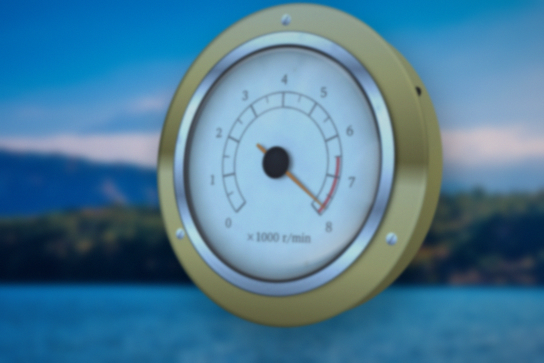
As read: 7750rpm
